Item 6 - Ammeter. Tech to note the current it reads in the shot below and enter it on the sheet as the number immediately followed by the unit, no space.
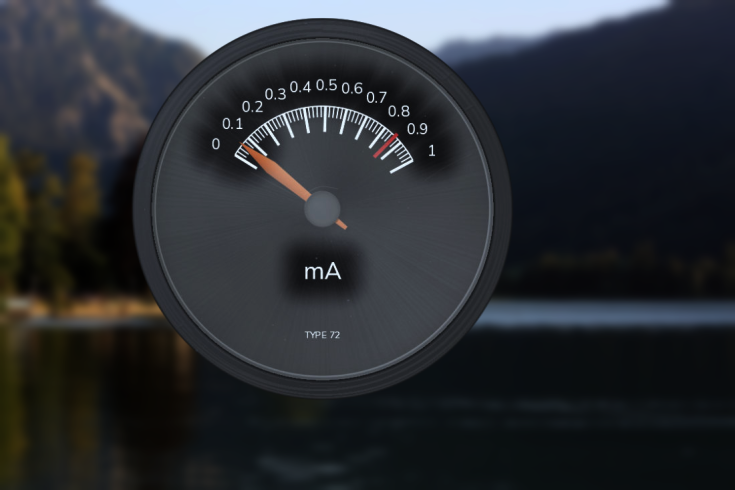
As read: 0.06mA
